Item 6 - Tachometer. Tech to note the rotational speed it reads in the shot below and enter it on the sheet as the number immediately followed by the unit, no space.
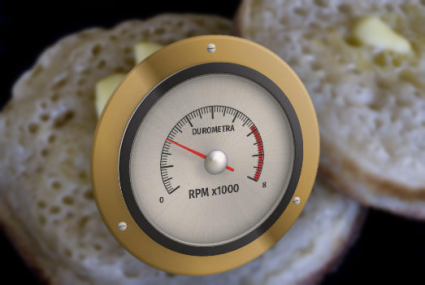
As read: 2000rpm
